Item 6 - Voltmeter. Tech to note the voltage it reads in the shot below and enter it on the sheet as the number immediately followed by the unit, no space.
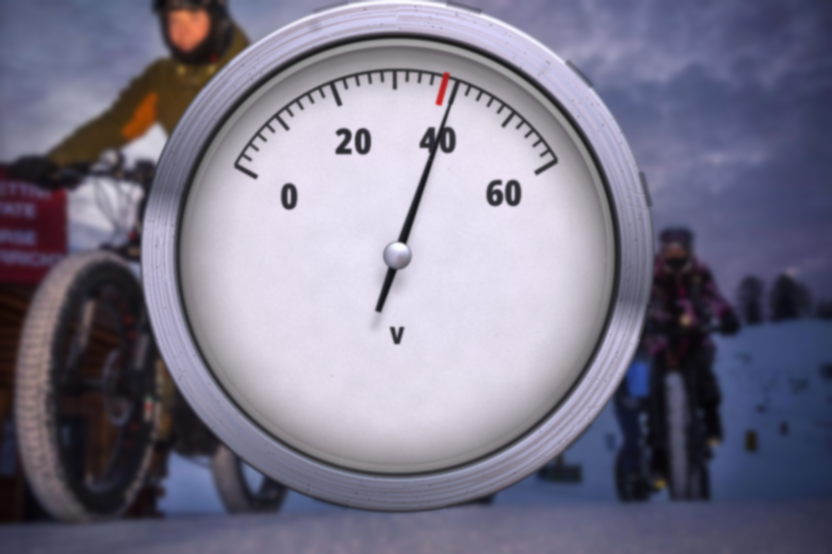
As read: 40V
